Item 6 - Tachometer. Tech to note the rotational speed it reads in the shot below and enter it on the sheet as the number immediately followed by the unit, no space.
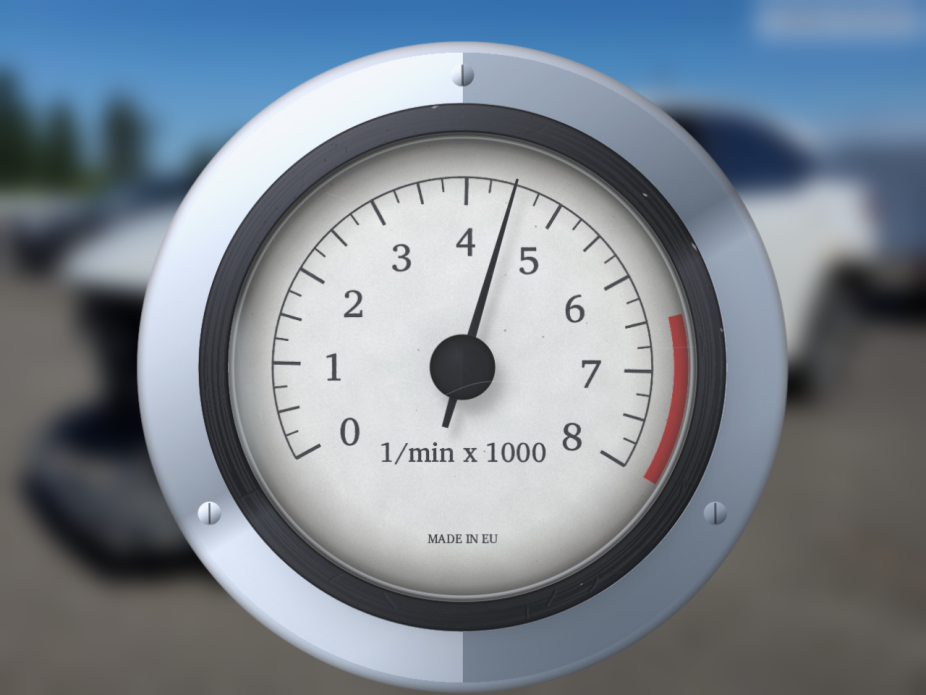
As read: 4500rpm
